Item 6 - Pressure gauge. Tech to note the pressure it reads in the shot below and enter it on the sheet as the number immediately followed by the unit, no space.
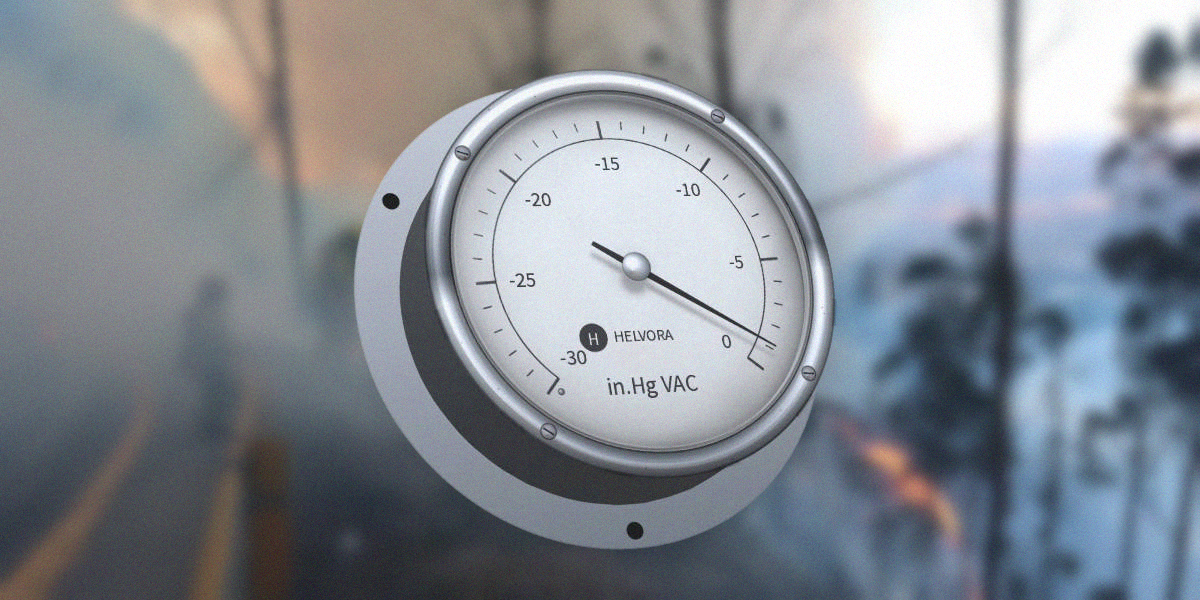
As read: -1inHg
